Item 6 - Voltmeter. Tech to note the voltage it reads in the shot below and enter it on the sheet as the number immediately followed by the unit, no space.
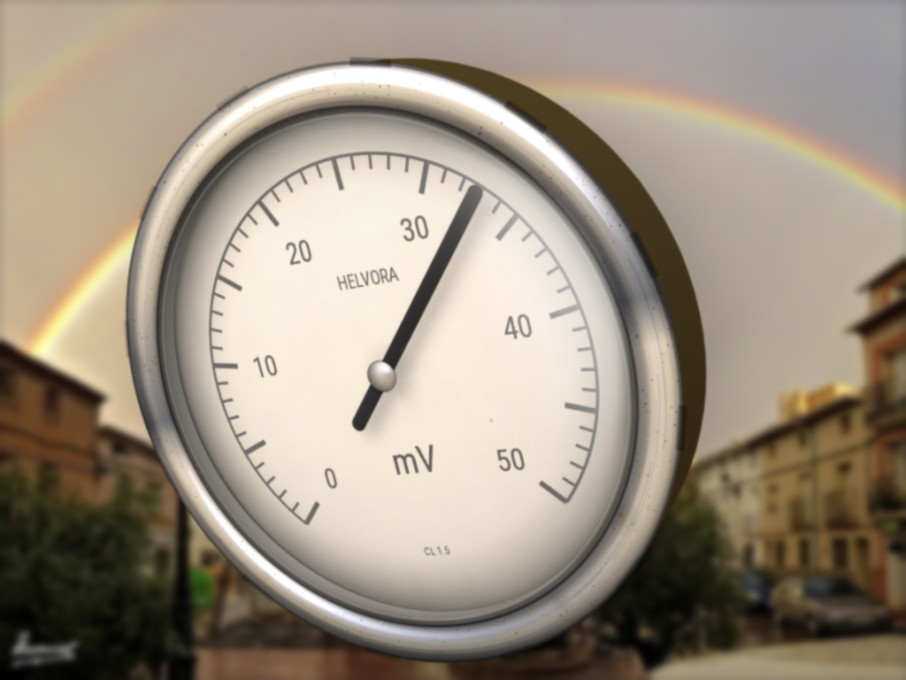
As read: 33mV
